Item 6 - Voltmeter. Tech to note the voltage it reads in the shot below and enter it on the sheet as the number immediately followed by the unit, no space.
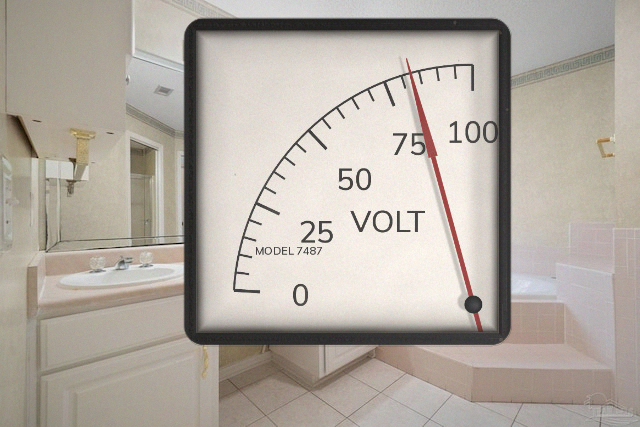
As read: 82.5V
